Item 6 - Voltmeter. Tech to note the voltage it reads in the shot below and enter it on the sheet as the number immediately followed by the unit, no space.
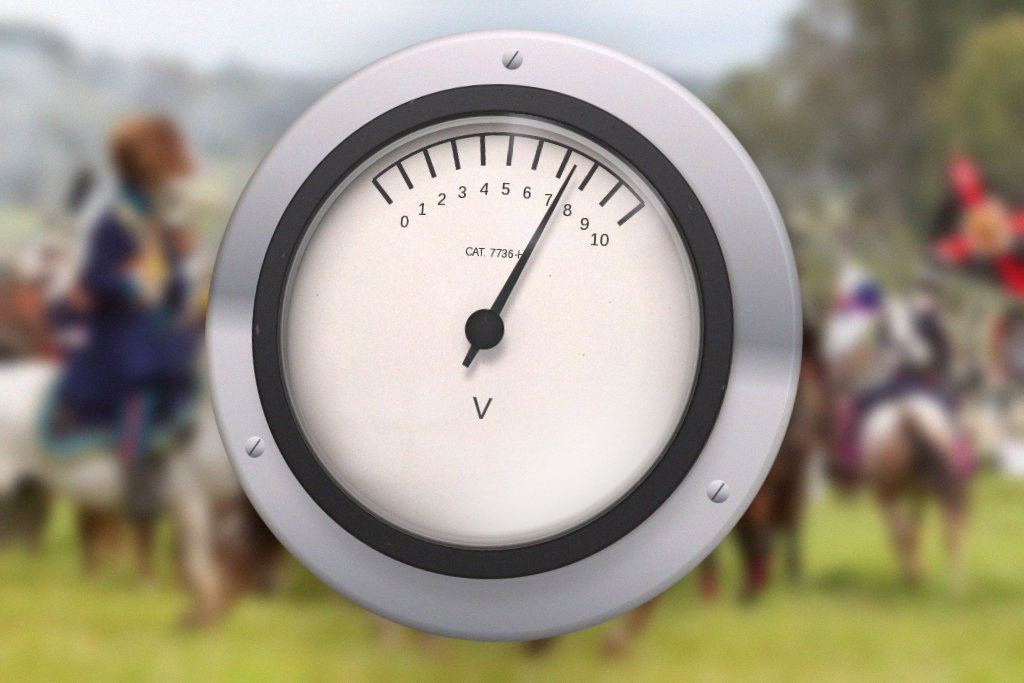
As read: 7.5V
